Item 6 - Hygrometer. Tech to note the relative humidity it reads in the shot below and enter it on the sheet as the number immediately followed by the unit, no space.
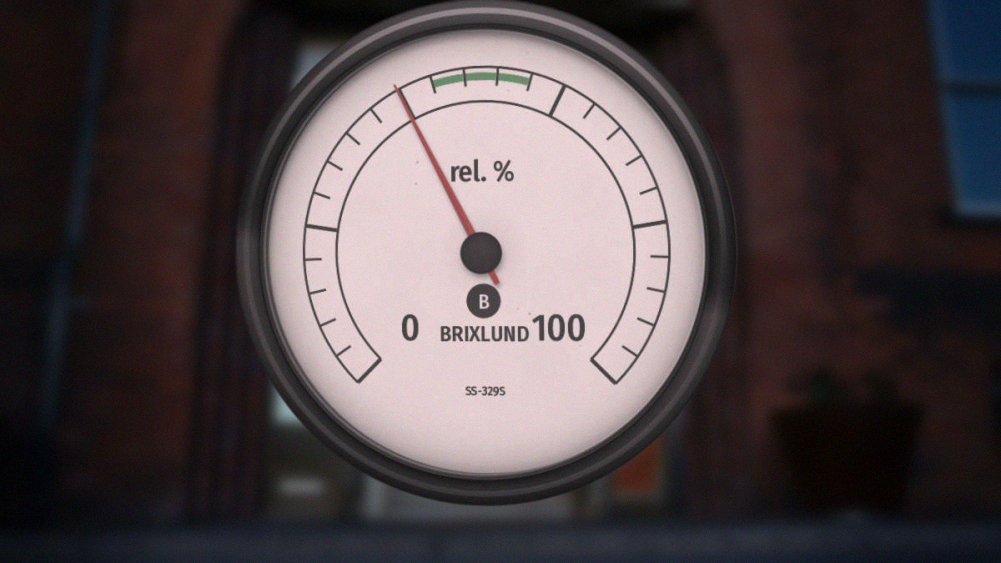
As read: 40%
